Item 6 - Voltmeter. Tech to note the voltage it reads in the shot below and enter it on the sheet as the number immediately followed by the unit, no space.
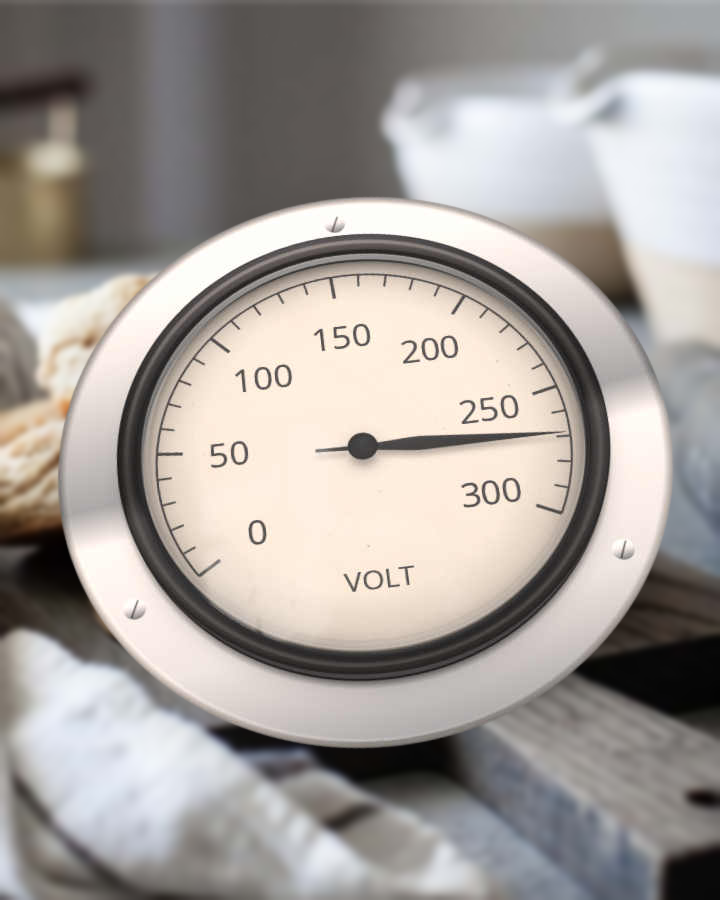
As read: 270V
